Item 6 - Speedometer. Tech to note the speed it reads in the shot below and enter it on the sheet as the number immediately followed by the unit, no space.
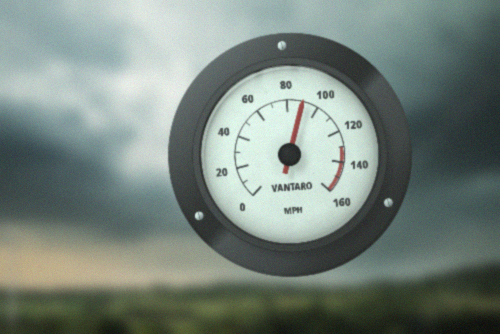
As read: 90mph
